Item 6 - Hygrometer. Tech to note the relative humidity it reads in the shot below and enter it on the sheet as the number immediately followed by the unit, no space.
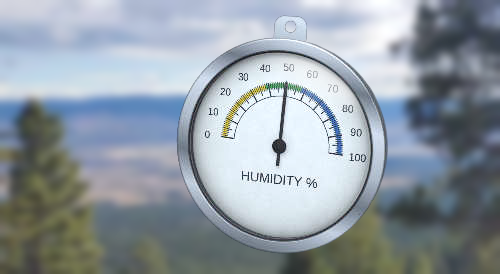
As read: 50%
